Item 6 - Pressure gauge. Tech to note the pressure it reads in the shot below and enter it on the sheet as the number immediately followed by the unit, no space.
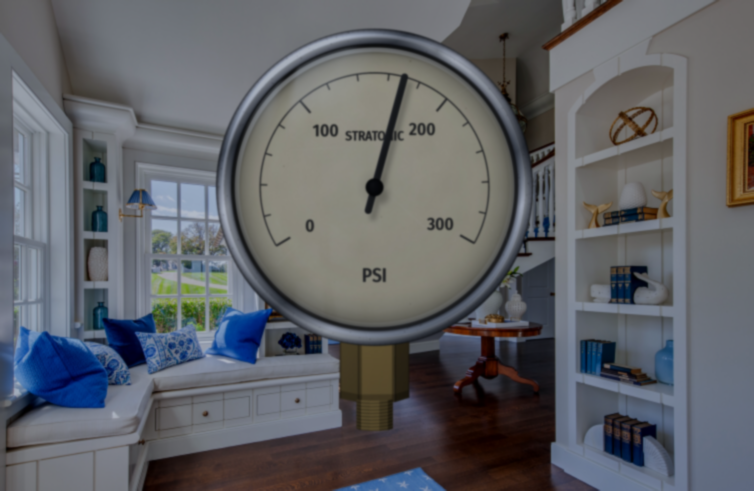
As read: 170psi
